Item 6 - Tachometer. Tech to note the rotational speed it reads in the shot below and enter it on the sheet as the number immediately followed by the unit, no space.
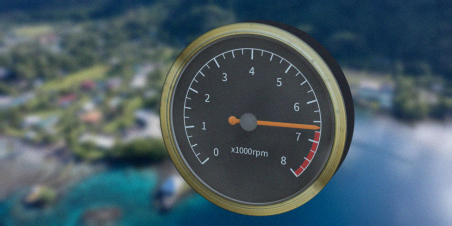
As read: 6625rpm
